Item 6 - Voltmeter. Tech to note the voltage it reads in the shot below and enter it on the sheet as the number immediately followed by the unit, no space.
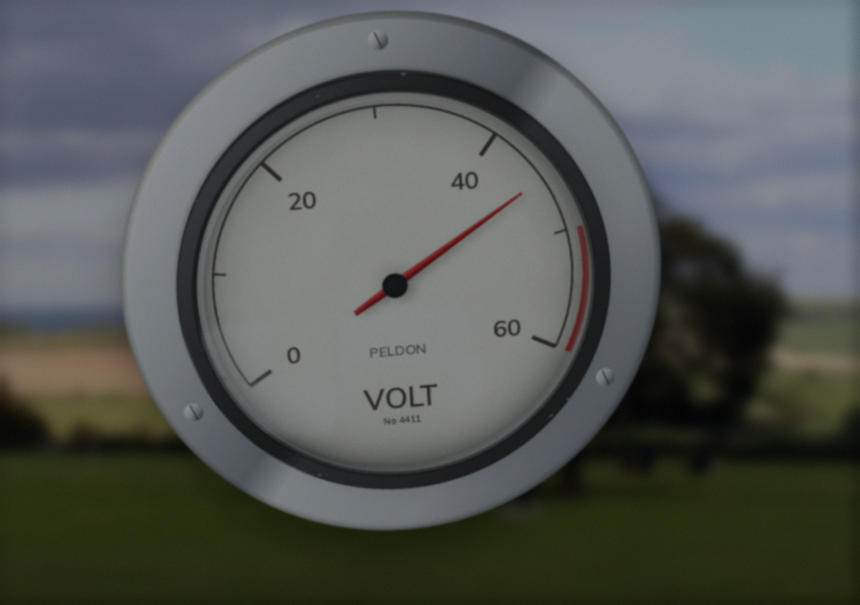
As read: 45V
